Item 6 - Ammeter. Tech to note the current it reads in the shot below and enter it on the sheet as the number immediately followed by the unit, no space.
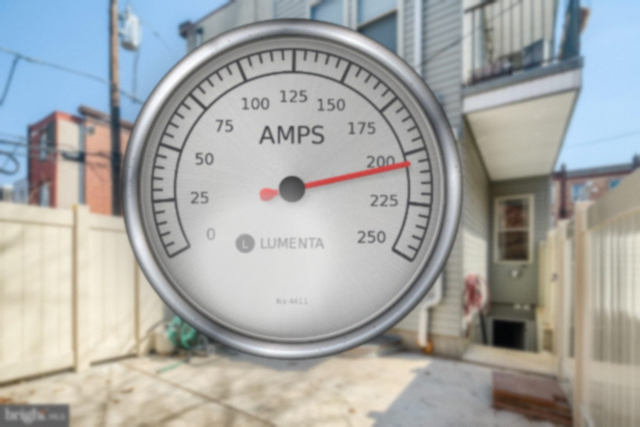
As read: 205A
